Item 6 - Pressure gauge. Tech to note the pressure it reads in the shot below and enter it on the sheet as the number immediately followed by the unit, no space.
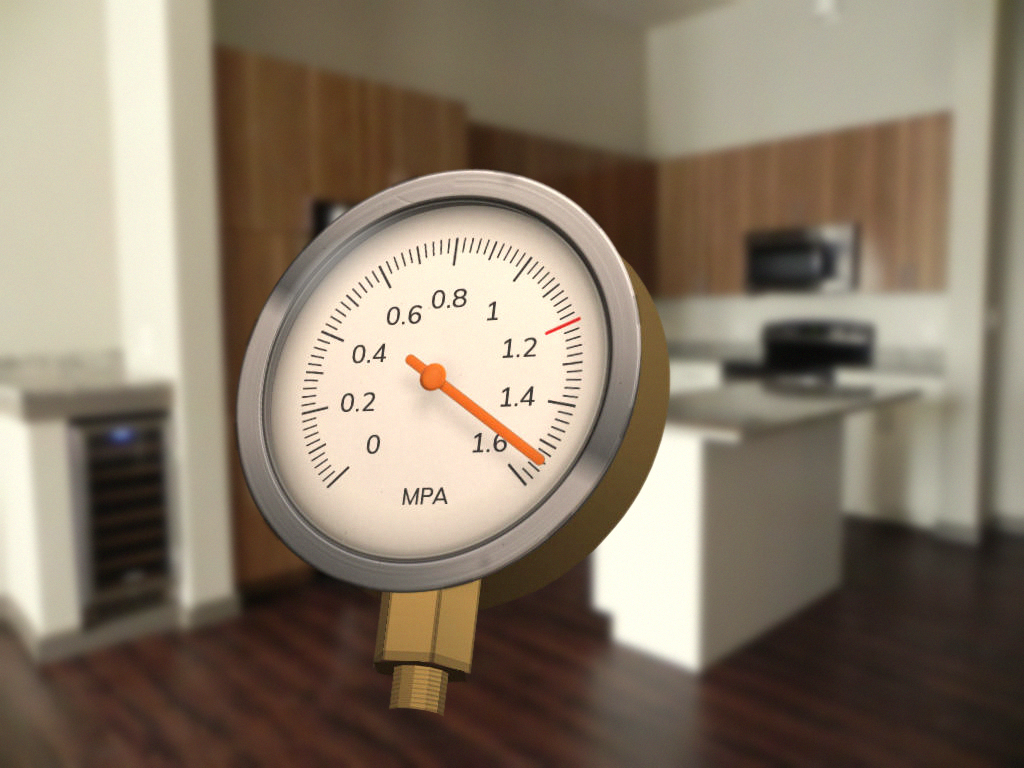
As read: 1.54MPa
